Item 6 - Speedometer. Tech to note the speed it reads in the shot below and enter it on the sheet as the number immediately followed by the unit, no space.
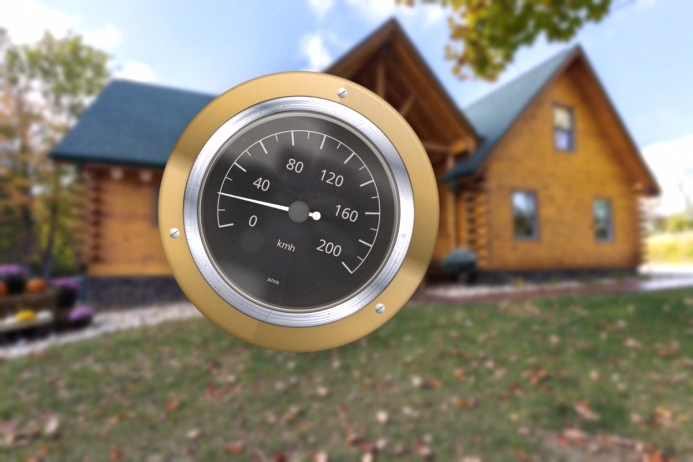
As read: 20km/h
